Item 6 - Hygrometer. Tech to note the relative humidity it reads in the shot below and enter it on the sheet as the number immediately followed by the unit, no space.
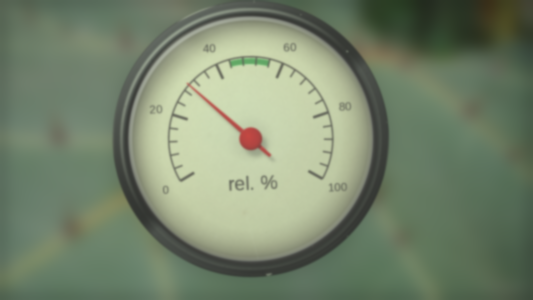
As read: 30%
